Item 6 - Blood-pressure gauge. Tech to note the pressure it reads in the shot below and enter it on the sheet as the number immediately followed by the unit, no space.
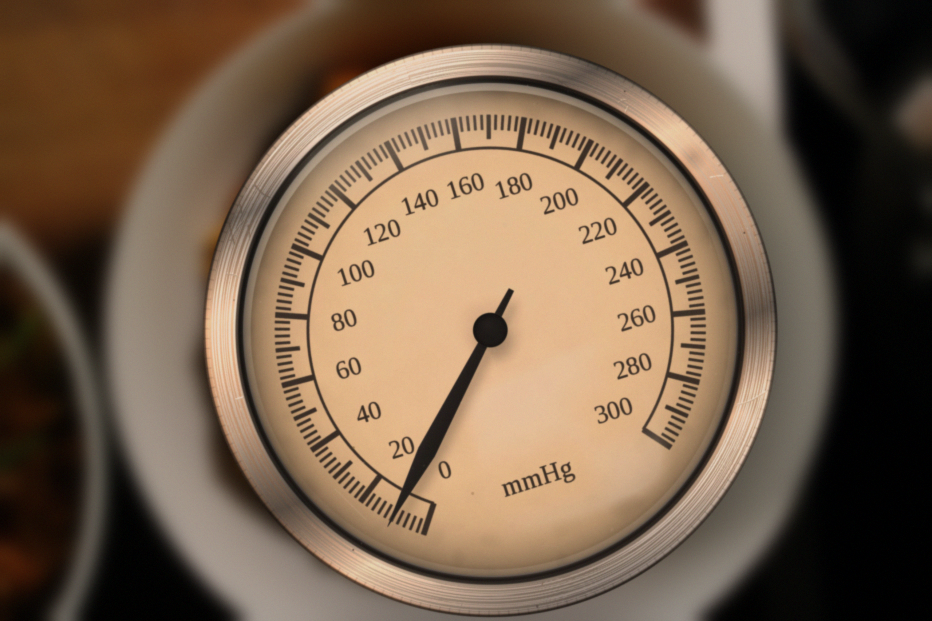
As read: 10mmHg
